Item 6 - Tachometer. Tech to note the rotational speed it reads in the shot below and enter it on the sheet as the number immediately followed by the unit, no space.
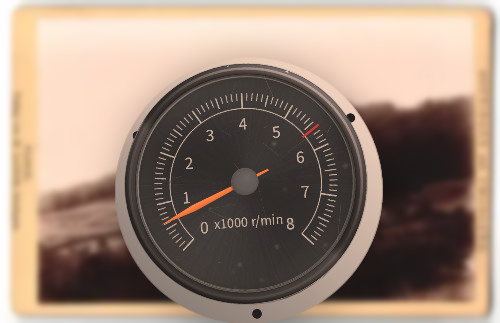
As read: 600rpm
